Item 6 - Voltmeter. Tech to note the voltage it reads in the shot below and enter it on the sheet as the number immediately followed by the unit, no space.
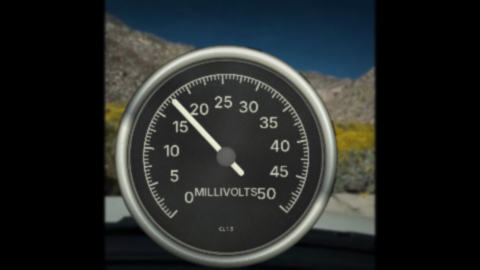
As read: 17.5mV
